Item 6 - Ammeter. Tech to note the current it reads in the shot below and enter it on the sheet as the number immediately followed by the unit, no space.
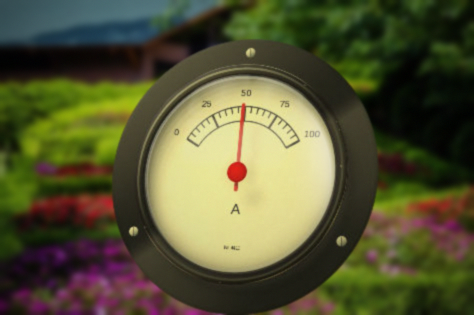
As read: 50A
